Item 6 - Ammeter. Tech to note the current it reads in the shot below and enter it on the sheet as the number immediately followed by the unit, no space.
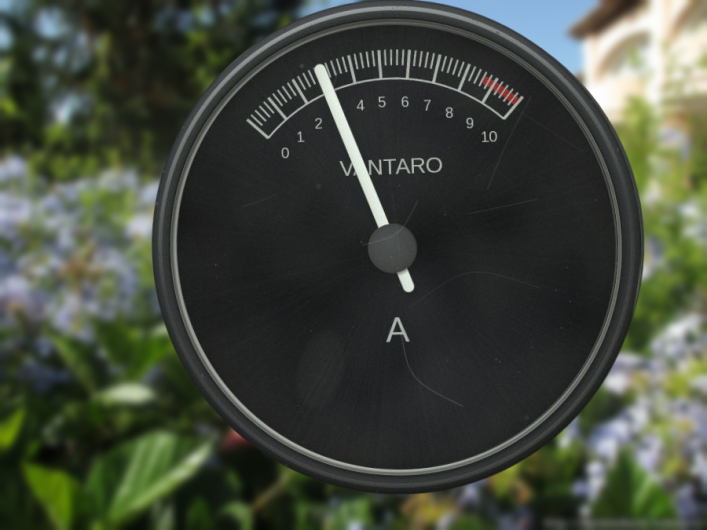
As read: 3A
